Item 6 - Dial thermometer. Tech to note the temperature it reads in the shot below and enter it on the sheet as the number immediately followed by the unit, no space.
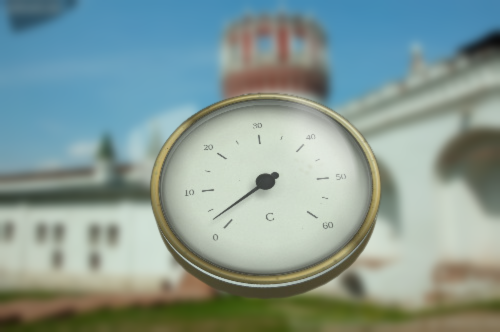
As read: 2.5°C
